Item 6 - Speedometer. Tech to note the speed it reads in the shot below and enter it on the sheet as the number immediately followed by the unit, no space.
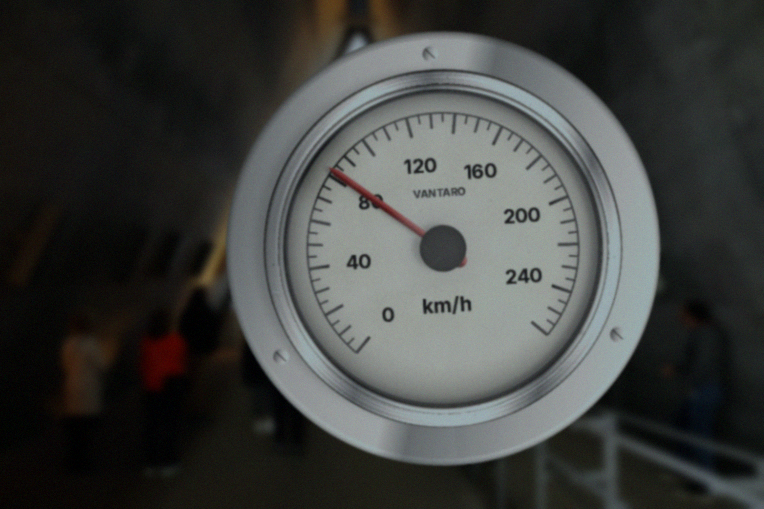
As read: 82.5km/h
